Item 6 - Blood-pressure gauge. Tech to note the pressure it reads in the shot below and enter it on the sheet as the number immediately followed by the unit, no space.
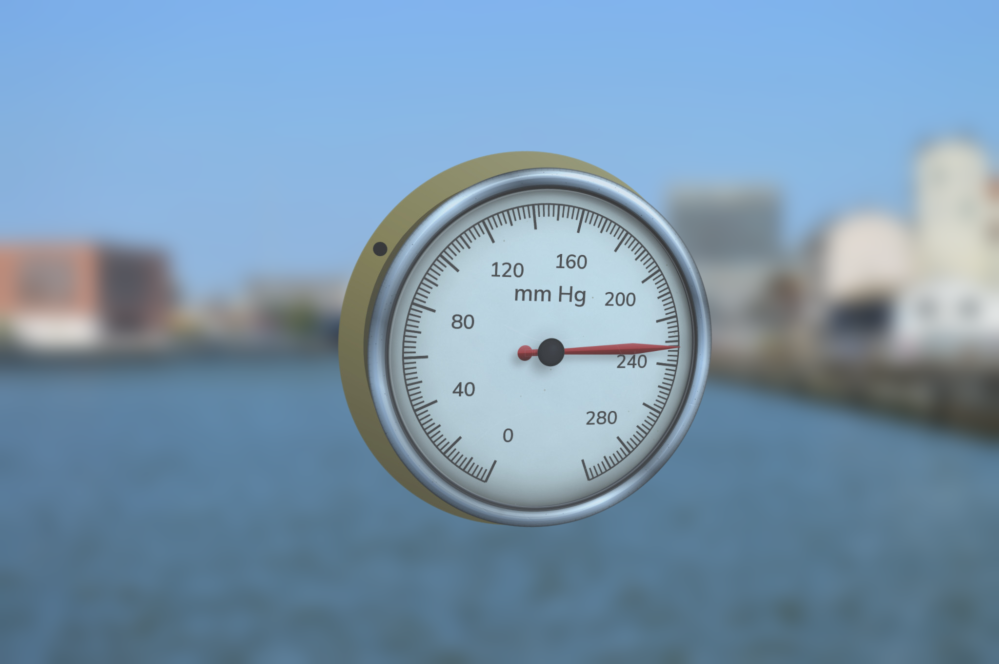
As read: 232mmHg
